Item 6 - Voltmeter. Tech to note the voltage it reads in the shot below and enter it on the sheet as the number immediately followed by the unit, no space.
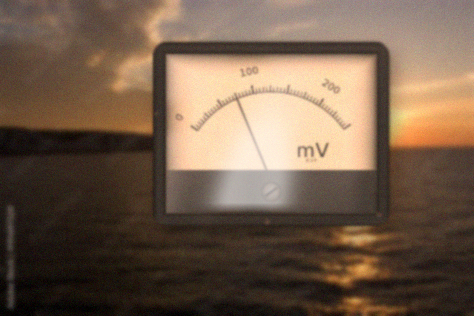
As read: 75mV
